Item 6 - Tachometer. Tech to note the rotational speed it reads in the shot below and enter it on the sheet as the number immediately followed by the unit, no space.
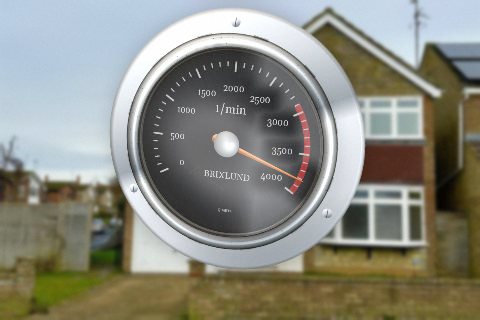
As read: 3800rpm
